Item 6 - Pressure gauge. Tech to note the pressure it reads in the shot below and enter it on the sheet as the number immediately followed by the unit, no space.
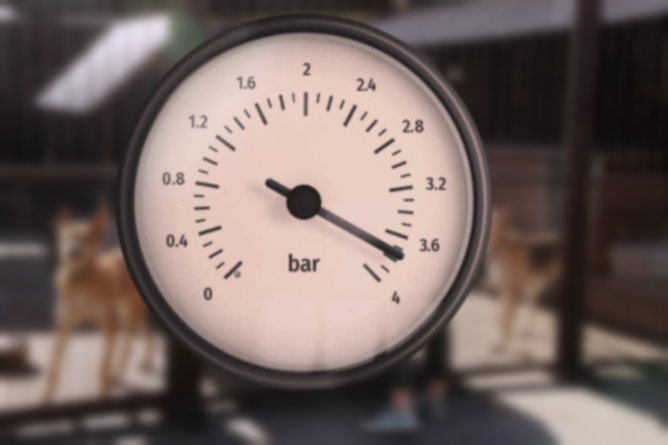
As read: 3.75bar
